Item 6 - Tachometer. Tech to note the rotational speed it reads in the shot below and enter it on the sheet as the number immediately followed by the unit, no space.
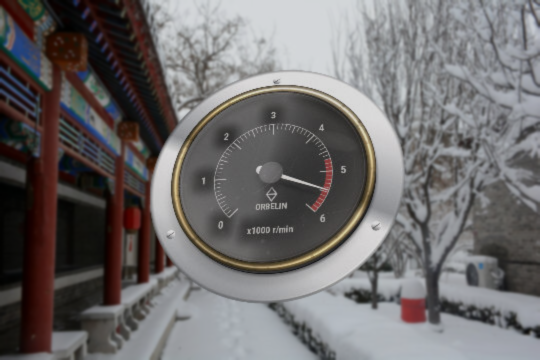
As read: 5500rpm
